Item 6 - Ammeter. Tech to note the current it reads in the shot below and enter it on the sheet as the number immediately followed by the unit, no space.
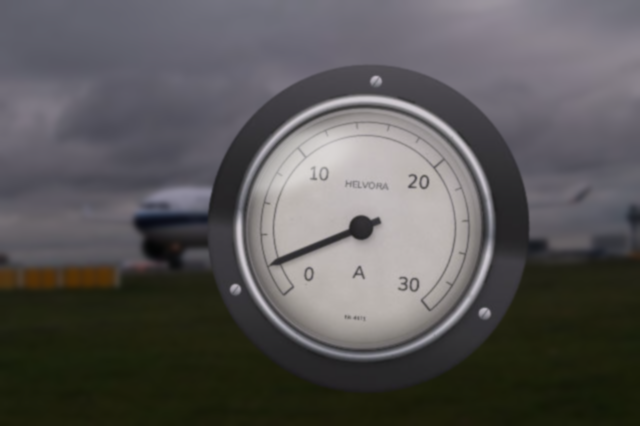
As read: 2A
